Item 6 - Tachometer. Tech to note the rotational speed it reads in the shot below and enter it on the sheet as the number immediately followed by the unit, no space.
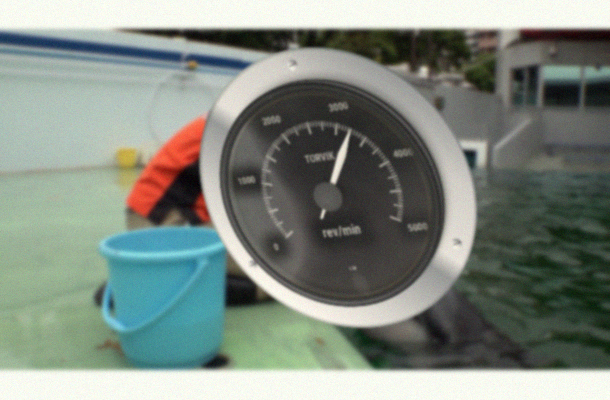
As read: 3250rpm
